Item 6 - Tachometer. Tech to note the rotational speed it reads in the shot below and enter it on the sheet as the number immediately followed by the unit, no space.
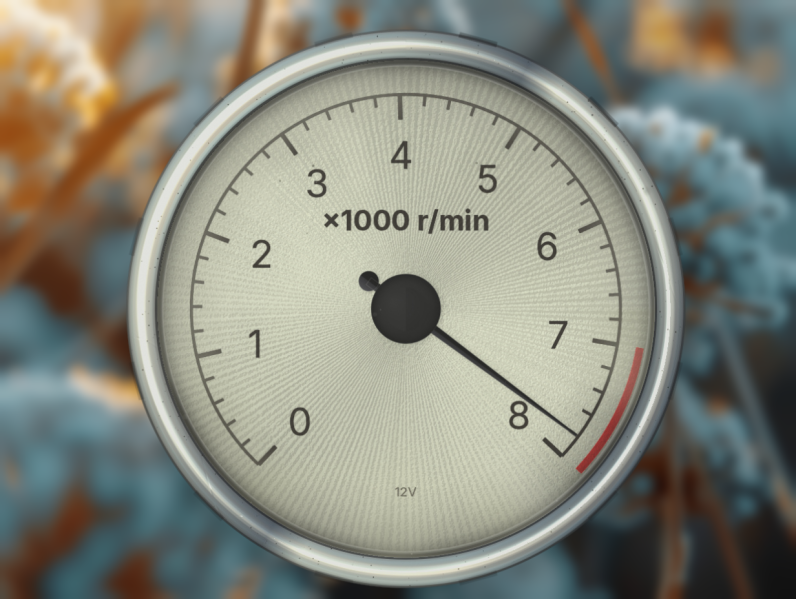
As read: 7800rpm
